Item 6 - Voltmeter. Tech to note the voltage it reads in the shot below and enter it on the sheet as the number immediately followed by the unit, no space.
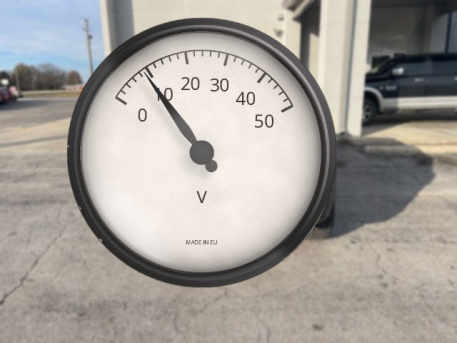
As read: 9V
